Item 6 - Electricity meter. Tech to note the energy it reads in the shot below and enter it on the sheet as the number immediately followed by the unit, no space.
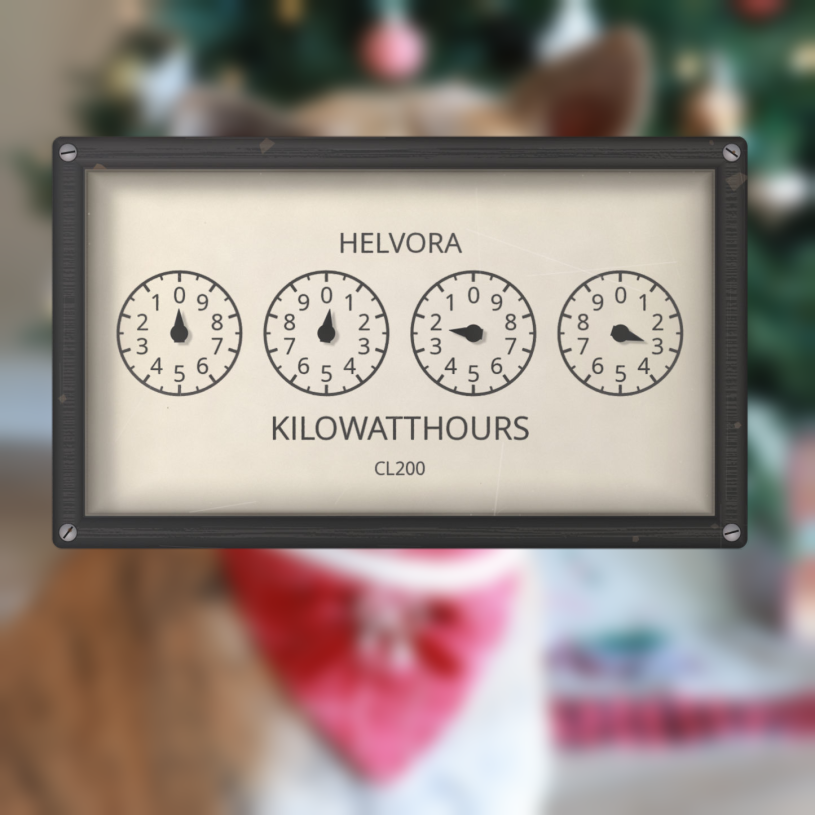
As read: 23kWh
